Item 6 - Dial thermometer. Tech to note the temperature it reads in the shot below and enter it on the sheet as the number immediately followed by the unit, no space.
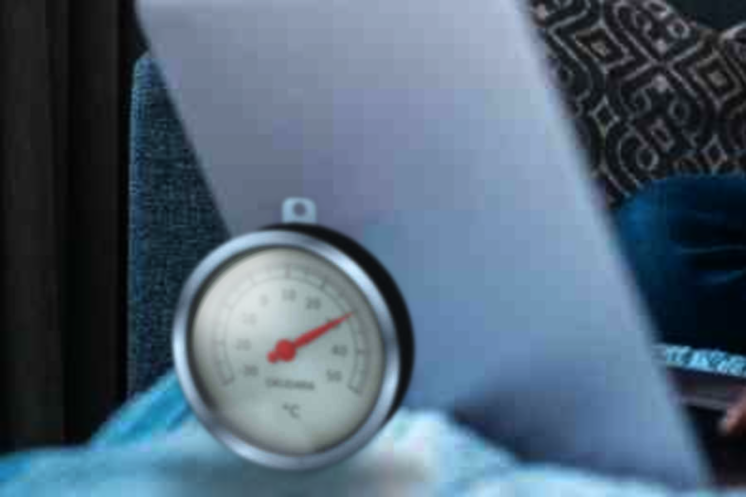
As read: 30°C
